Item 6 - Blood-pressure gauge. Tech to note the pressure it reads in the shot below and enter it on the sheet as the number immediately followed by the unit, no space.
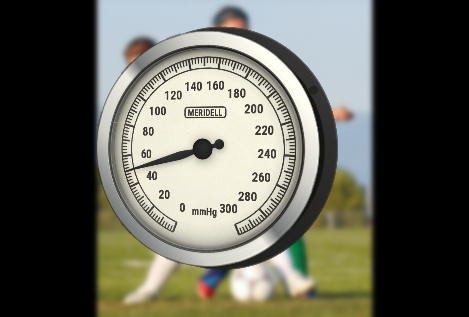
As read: 50mmHg
